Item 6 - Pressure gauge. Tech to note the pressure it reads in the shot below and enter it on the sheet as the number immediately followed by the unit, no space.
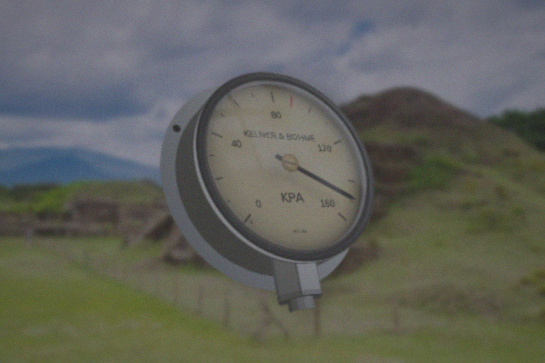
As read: 150kPa
